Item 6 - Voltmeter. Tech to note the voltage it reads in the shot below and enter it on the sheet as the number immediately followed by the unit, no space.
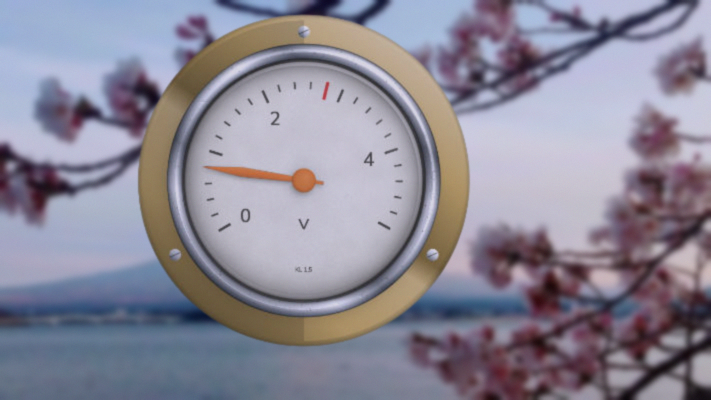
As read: 0.8V
